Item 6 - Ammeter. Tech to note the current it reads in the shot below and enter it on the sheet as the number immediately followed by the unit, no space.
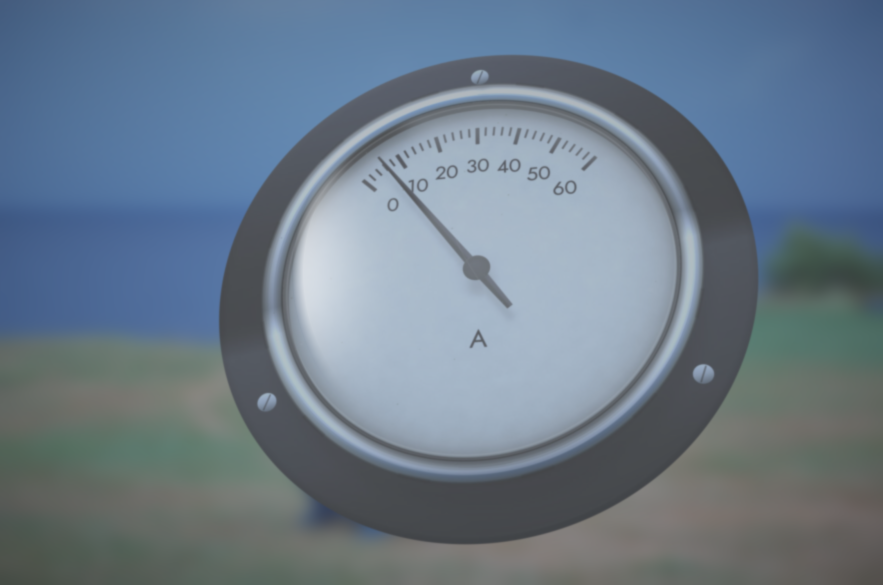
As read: 6A
